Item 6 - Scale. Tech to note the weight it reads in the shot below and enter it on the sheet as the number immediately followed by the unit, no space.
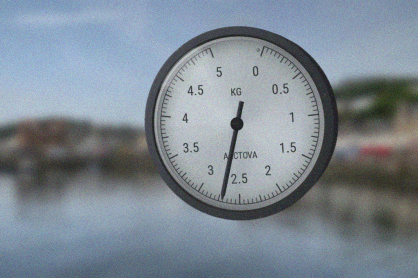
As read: 2.7kg
